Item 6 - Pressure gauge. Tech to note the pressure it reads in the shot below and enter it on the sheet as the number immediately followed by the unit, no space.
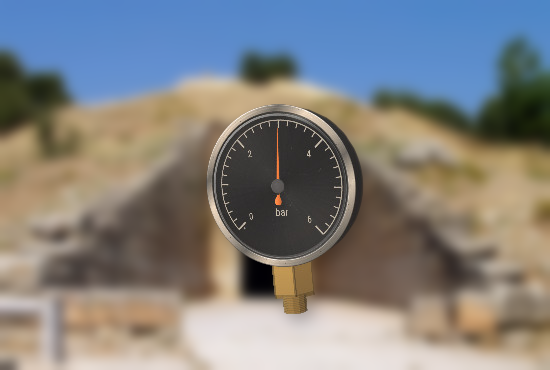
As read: 3bar
